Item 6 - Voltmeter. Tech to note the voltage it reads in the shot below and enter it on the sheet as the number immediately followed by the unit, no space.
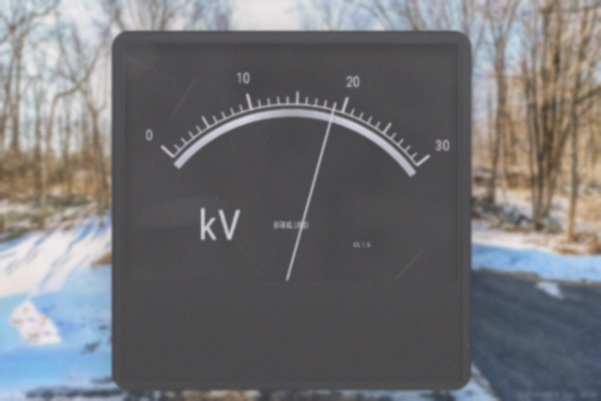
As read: 19kV
